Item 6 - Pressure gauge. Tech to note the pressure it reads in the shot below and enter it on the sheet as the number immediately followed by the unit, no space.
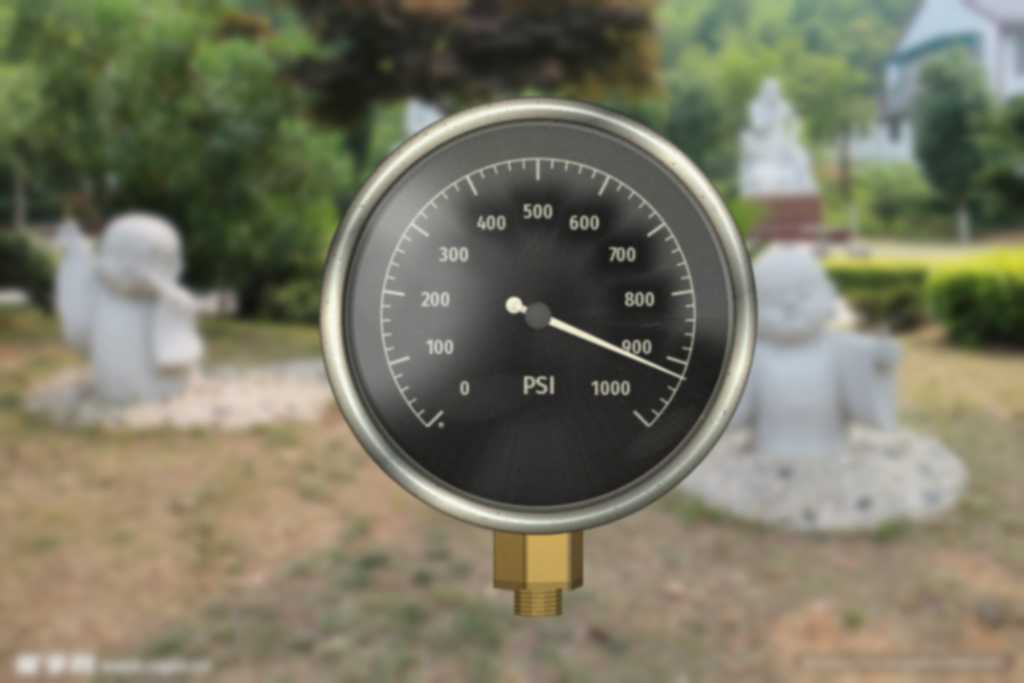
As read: 920psi
